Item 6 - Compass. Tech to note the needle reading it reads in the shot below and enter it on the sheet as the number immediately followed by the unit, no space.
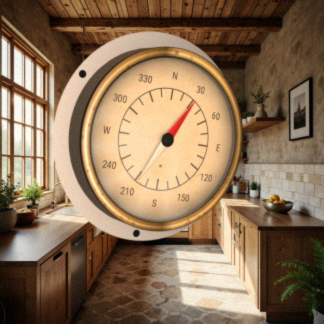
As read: 30°
